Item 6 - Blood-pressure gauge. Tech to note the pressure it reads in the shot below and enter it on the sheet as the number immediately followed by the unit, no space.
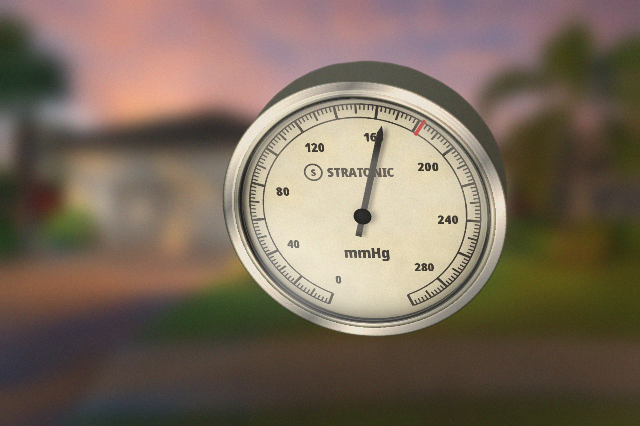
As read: 164mmHg
